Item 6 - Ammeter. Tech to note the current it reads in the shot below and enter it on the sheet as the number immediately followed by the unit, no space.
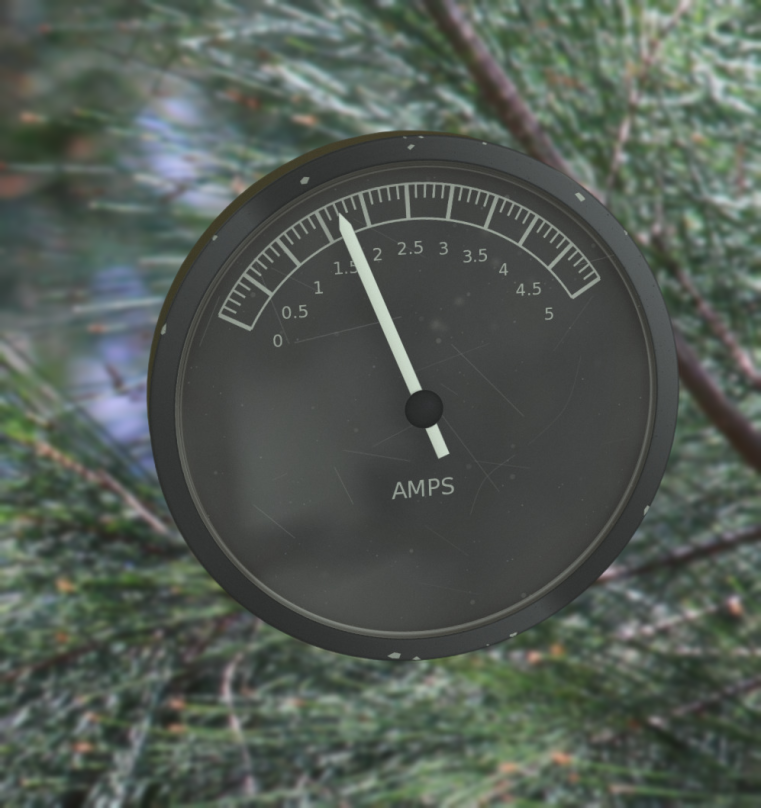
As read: 1.7A
